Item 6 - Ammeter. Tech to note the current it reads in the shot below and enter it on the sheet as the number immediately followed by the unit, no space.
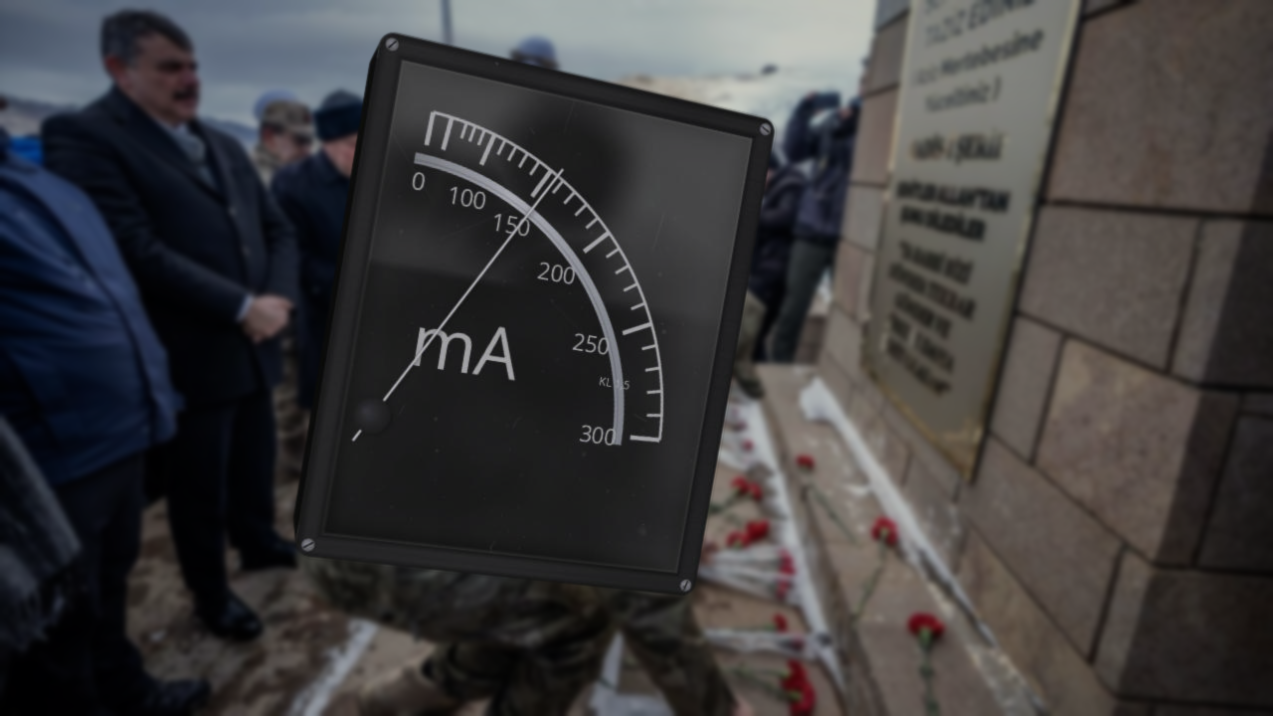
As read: 155mA
